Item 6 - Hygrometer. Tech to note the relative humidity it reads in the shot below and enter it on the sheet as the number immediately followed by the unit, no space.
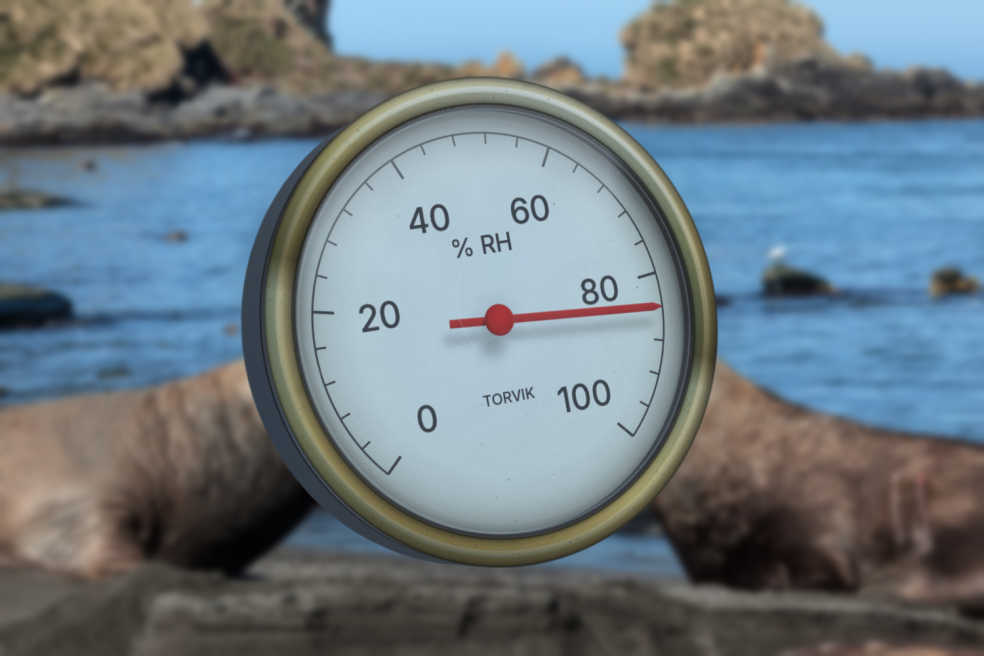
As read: 84%
